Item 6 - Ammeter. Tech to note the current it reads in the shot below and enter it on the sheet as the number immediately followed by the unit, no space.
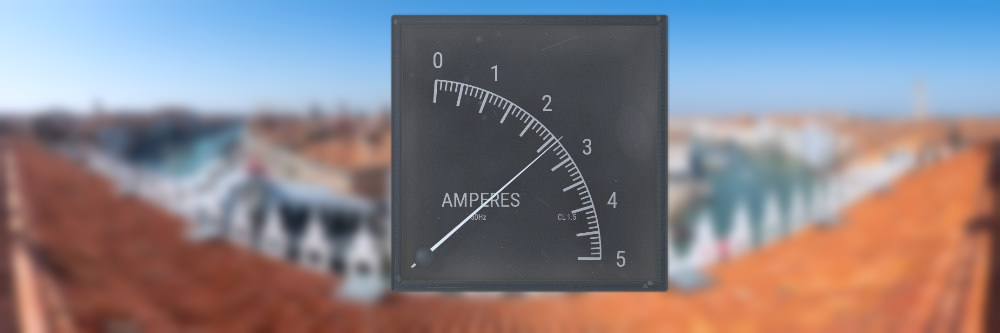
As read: 2.6A
